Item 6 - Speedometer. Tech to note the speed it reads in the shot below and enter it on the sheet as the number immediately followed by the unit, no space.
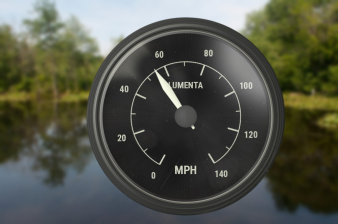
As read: 55mph
